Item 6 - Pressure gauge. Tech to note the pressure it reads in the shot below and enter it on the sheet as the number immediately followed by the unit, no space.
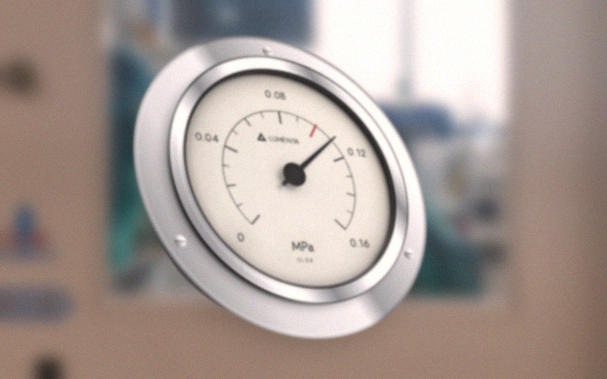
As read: 0.11MPa
